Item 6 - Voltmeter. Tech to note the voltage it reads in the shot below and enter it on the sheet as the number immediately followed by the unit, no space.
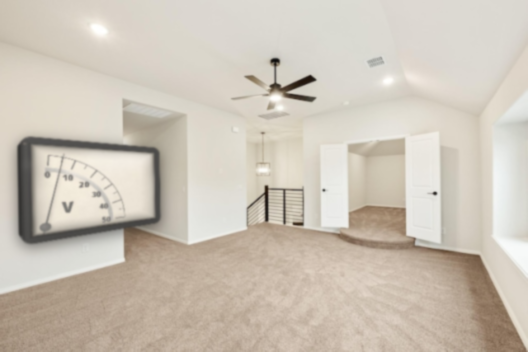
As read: 5V
